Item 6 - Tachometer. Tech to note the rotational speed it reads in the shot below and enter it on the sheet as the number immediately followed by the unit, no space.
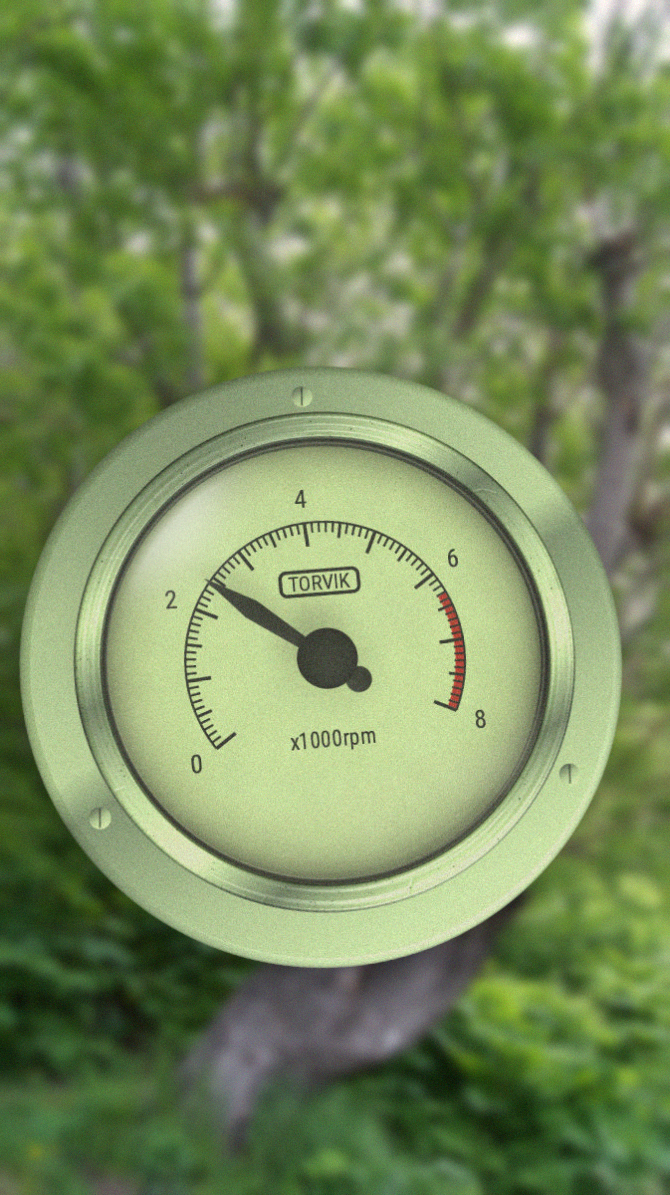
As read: 2400rpm
